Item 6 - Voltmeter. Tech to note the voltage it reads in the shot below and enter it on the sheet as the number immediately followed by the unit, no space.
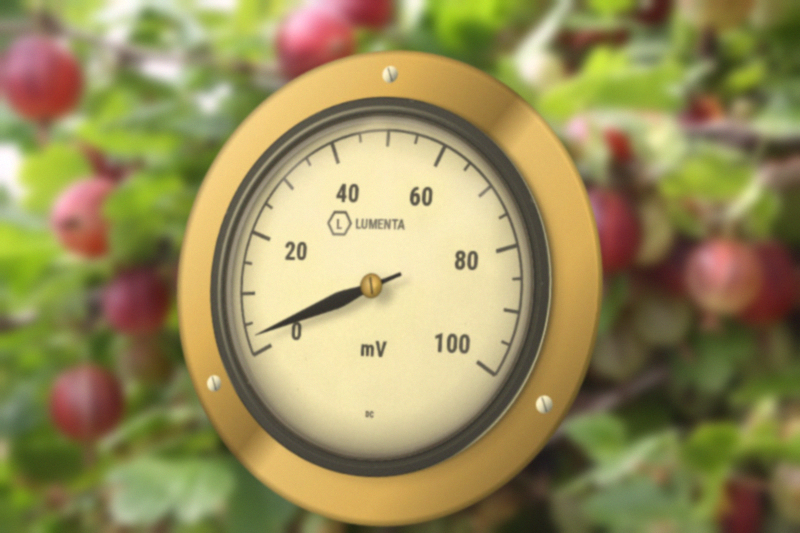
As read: 2.5mV
